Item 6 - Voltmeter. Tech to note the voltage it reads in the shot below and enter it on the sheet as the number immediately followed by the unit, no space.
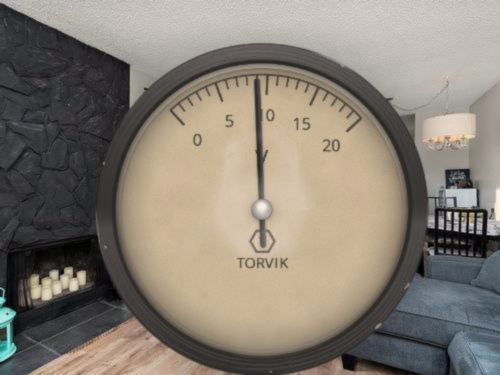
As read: 9V
